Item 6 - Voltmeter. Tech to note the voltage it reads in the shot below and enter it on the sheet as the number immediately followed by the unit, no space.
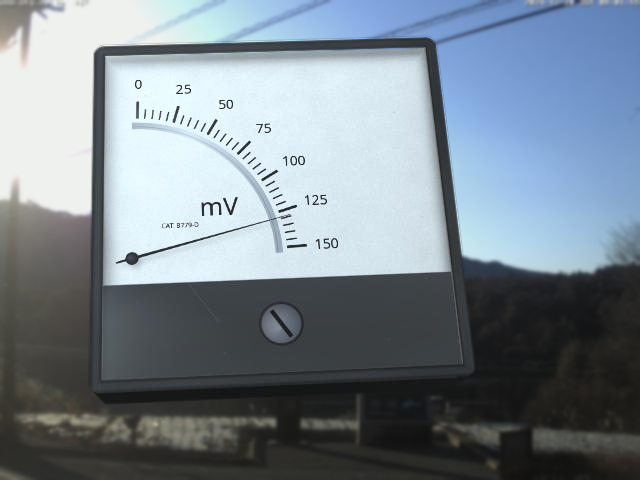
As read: 130mV
